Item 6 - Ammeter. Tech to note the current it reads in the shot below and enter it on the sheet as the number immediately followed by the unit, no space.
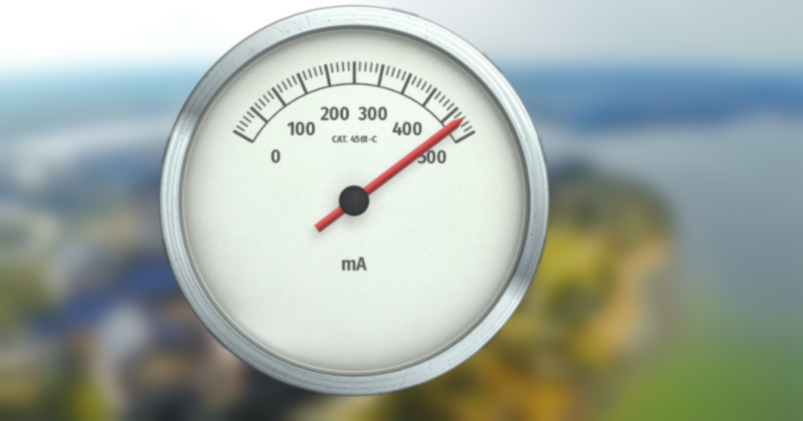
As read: 470mA
